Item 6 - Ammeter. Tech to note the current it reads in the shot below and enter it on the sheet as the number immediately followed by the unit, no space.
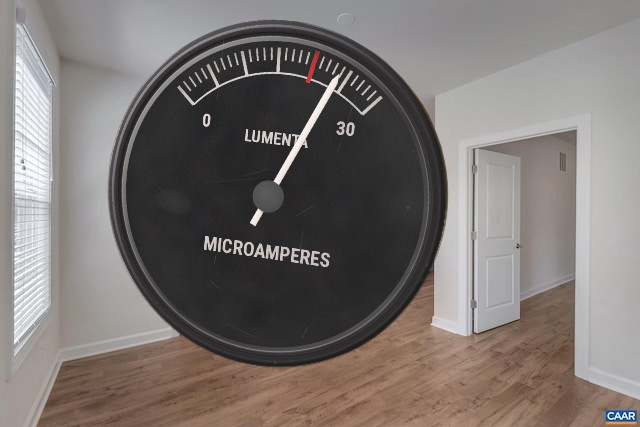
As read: 24µA
